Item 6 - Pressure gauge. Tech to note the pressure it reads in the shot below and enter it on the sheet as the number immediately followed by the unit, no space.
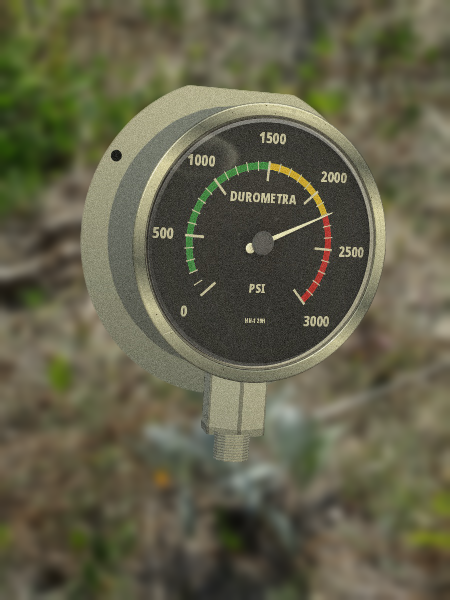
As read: 2200psi
